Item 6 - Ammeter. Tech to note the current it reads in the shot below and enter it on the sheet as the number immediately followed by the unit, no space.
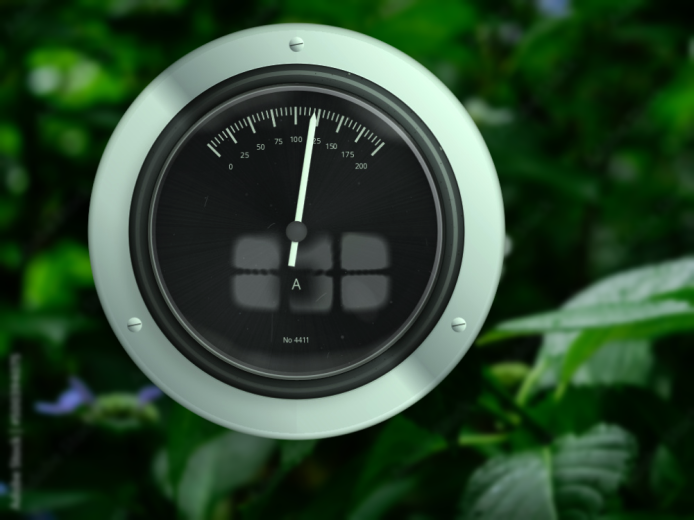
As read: 120A
